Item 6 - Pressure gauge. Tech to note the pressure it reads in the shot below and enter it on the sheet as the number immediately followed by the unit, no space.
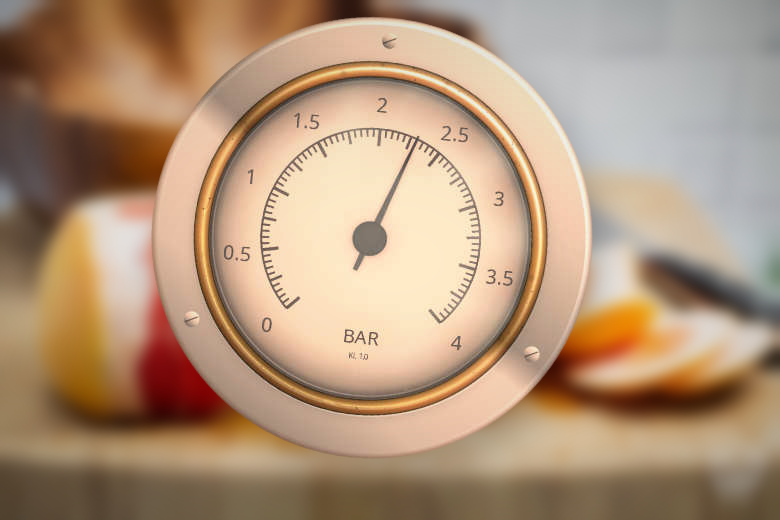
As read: 2.3bar
